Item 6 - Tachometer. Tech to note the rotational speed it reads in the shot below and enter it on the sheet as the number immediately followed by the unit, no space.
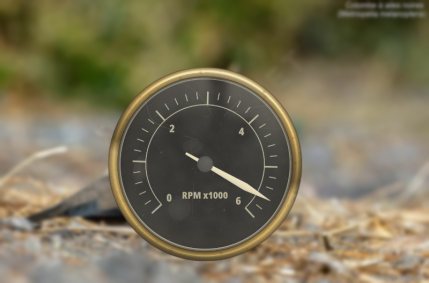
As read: 5600rpm
